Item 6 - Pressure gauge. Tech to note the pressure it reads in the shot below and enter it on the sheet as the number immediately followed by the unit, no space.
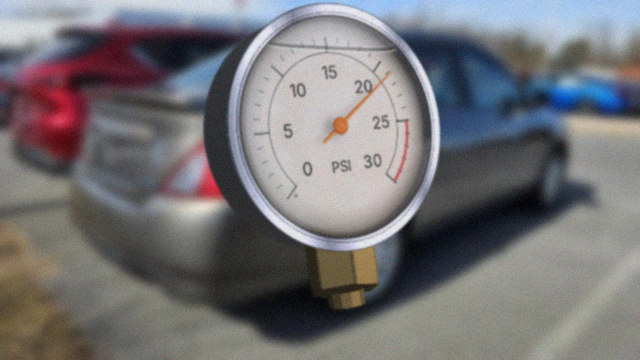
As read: 21psi
